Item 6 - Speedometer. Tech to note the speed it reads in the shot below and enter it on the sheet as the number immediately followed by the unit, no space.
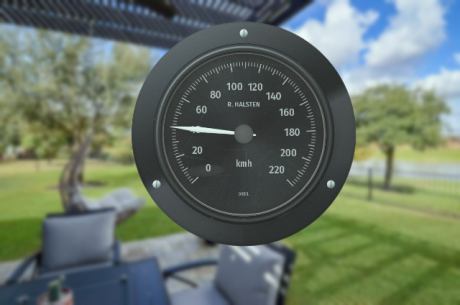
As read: 40km/h
